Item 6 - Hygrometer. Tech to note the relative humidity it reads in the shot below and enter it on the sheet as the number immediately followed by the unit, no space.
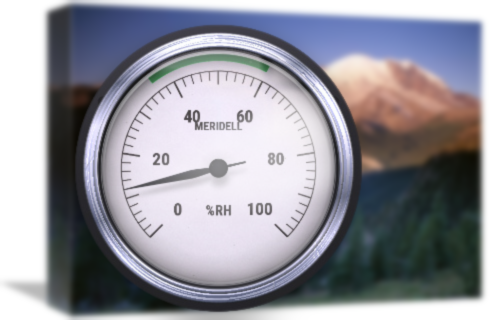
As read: 12%
